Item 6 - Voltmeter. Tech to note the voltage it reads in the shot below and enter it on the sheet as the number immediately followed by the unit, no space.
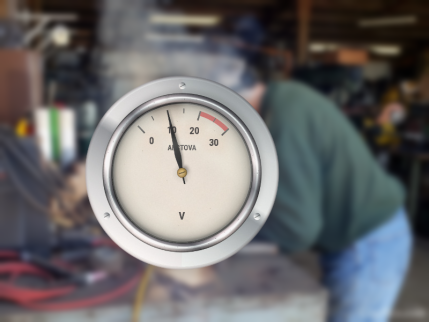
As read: 10V
